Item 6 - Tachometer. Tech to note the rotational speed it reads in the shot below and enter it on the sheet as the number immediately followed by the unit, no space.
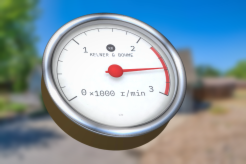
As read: 2600rpm
